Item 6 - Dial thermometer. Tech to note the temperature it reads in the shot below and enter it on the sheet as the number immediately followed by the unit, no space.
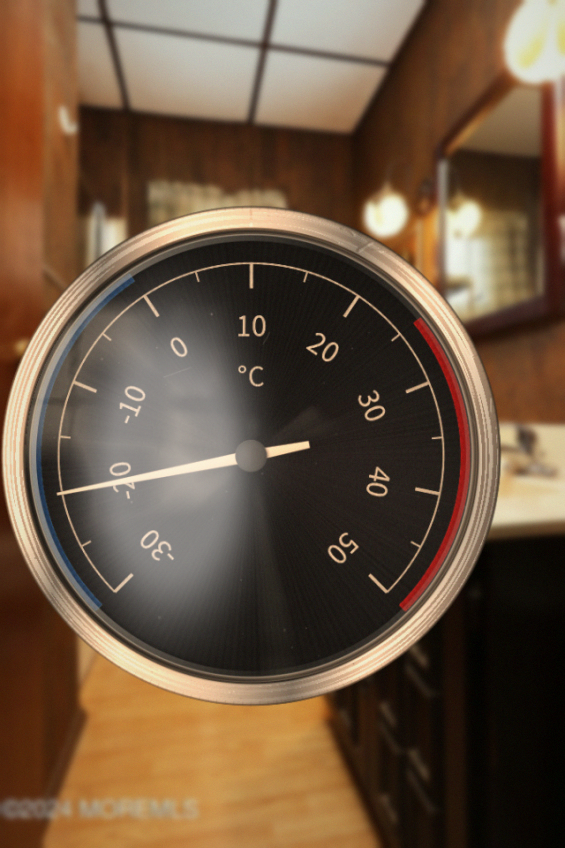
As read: -20°C
